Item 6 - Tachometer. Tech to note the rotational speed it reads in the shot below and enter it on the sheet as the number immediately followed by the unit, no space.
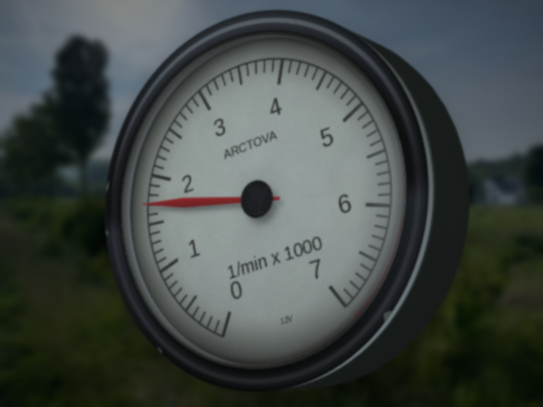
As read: 1700rpm
